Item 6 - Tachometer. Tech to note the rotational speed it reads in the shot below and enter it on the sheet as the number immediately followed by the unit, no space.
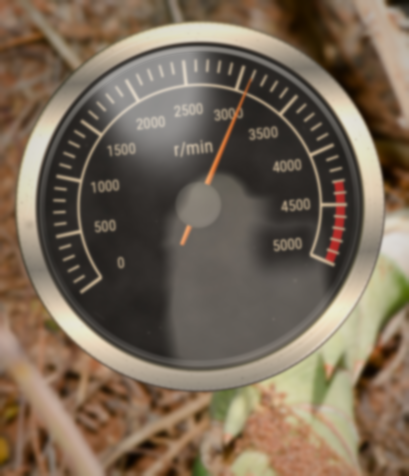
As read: 3100rpm
